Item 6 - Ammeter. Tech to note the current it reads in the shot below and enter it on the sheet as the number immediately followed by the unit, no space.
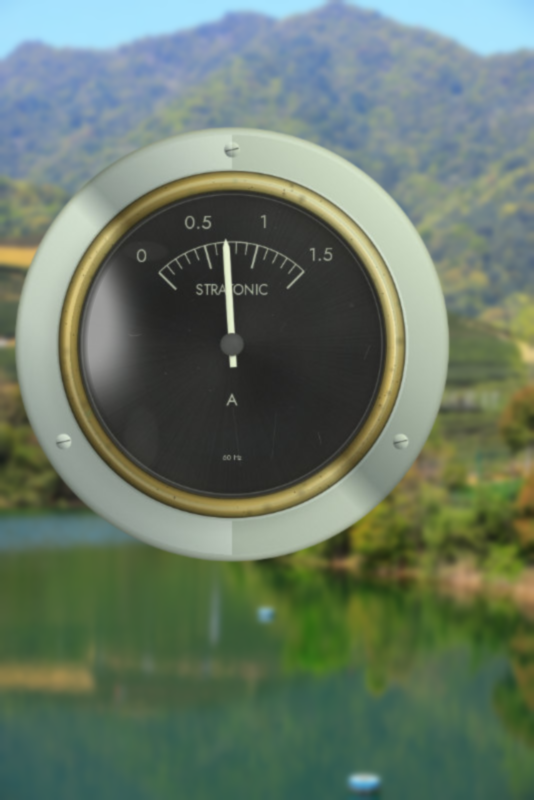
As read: 0.7A
